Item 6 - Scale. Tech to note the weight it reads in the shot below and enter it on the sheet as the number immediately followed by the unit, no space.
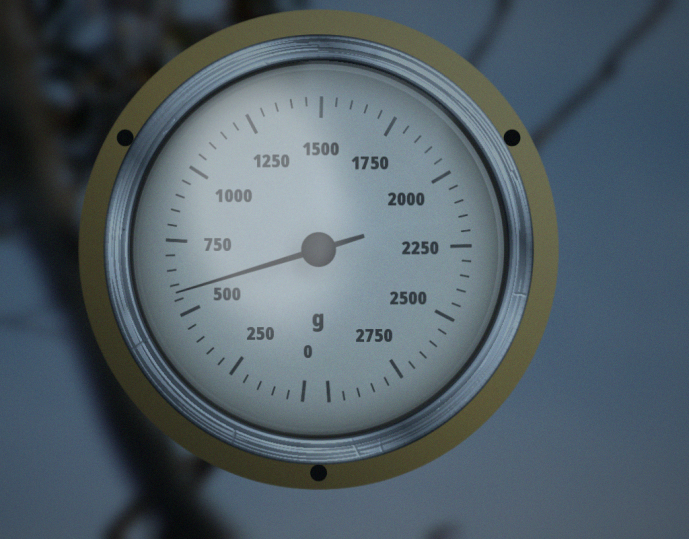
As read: 575g
